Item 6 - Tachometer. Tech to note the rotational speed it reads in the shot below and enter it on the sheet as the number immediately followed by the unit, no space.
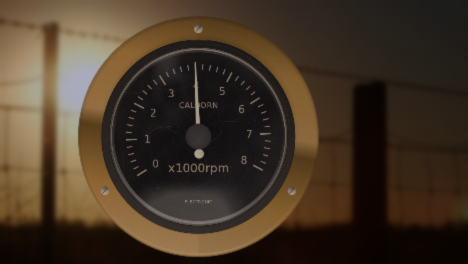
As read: 4000rpm
